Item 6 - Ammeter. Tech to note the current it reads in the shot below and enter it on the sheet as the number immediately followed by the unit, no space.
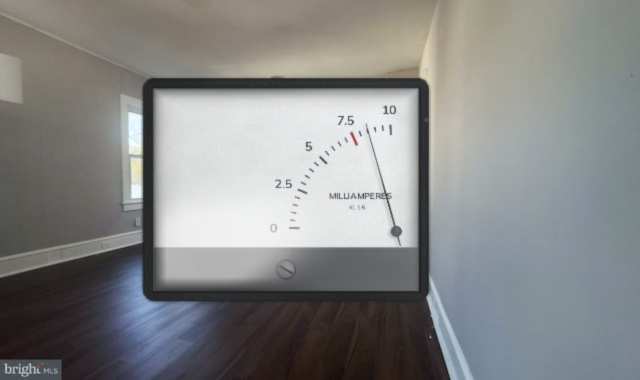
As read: 8.5mA
